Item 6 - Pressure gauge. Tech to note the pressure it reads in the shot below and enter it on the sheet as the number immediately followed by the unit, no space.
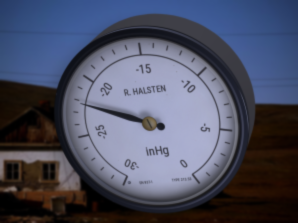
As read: -22inHg
